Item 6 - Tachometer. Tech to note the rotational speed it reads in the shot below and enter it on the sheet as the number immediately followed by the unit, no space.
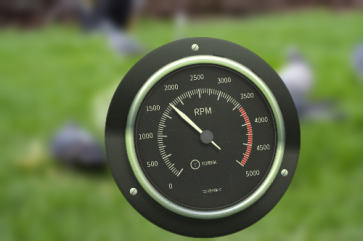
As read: 1750rpm
